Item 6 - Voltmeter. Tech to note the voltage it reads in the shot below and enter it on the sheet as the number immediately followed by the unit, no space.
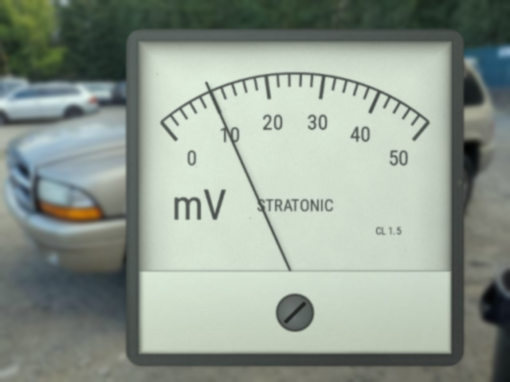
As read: 10mV
